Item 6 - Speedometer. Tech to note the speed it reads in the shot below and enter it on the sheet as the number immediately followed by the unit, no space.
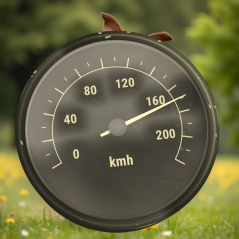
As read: 170km/h
